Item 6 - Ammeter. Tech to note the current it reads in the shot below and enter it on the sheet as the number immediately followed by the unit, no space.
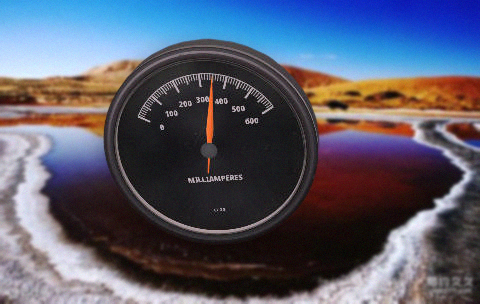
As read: 350mA
